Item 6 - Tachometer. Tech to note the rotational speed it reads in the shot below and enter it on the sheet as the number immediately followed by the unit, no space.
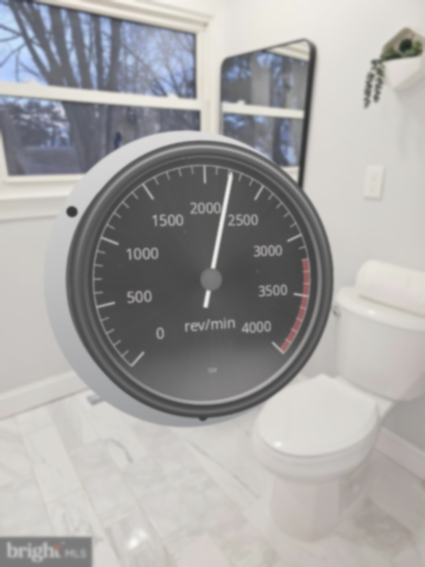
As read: 2200rpm
